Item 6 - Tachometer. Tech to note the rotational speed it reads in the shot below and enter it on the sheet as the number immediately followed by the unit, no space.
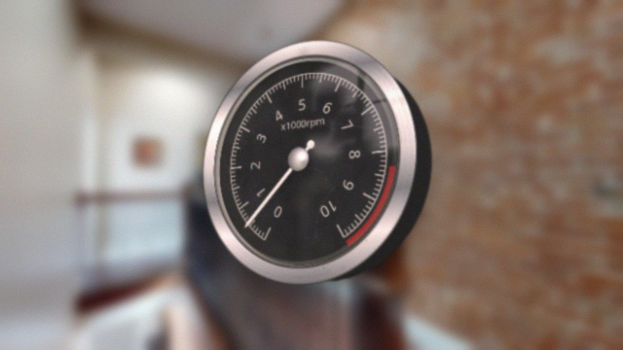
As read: 500rpm
